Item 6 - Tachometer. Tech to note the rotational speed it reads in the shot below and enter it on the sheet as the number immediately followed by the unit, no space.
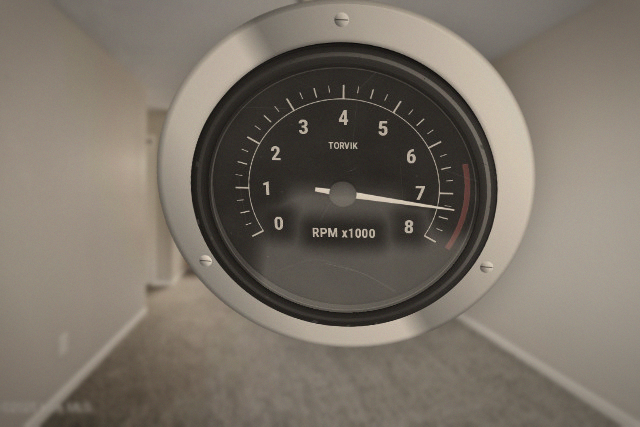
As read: 7250rpm
